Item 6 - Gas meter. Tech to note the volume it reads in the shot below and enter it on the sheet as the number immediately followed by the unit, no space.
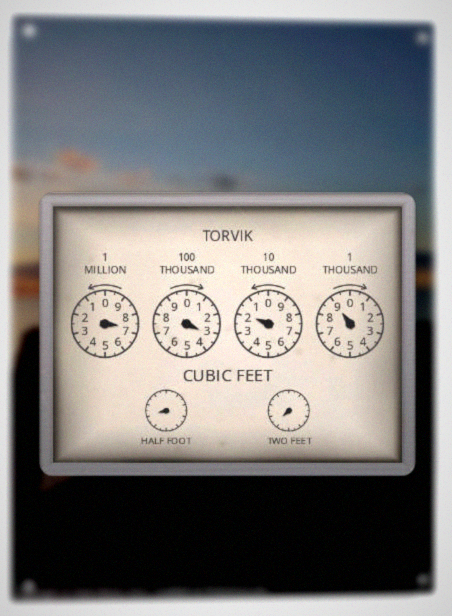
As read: 731900ft³
